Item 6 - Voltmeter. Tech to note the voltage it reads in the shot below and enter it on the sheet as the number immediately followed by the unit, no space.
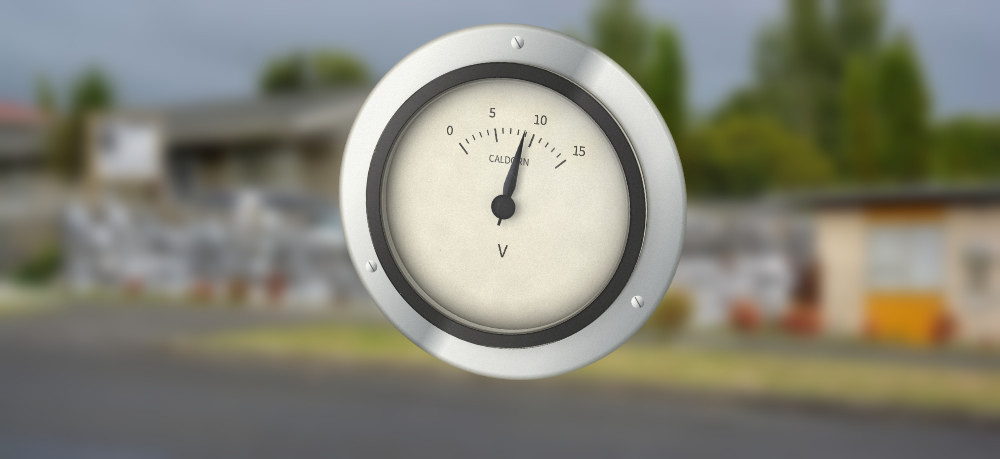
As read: 9V
